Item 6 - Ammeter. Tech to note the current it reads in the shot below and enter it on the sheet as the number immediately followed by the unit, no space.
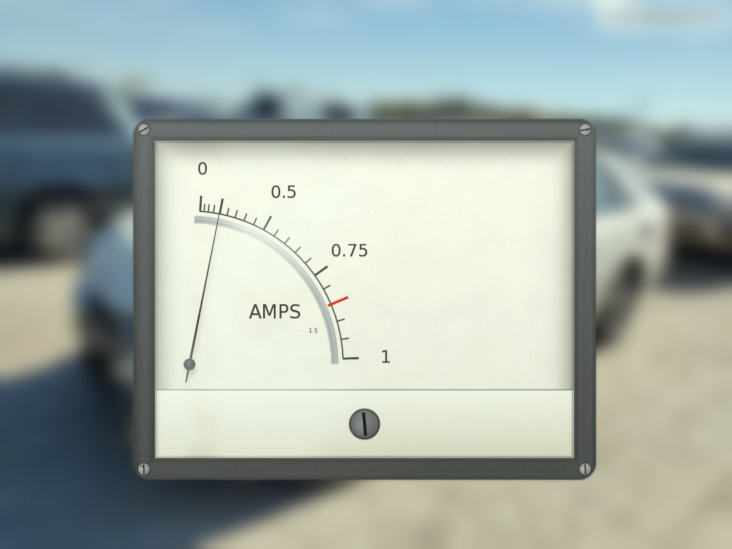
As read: 0.25A
